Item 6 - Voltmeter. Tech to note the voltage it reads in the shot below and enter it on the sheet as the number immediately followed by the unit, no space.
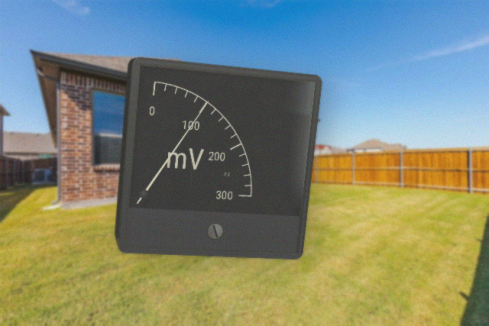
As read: 100mV
